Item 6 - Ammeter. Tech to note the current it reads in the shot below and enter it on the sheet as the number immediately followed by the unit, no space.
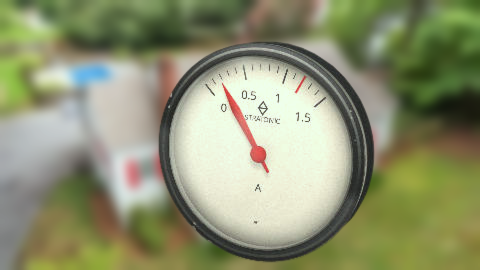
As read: 0.2A
